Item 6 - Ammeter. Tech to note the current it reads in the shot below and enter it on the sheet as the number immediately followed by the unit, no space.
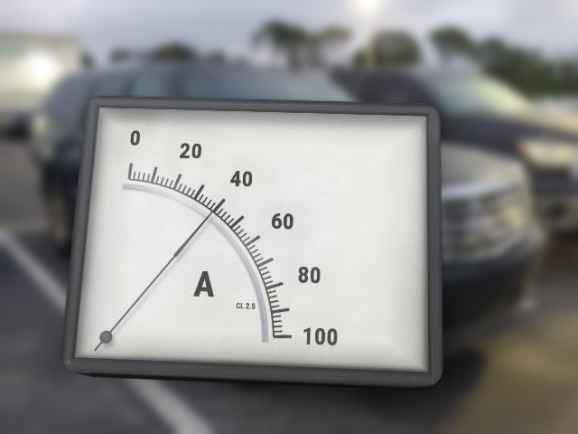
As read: 40A
